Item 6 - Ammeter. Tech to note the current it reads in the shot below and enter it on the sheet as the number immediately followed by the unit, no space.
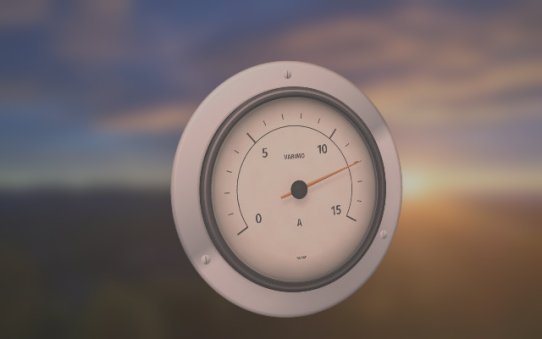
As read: 12A
